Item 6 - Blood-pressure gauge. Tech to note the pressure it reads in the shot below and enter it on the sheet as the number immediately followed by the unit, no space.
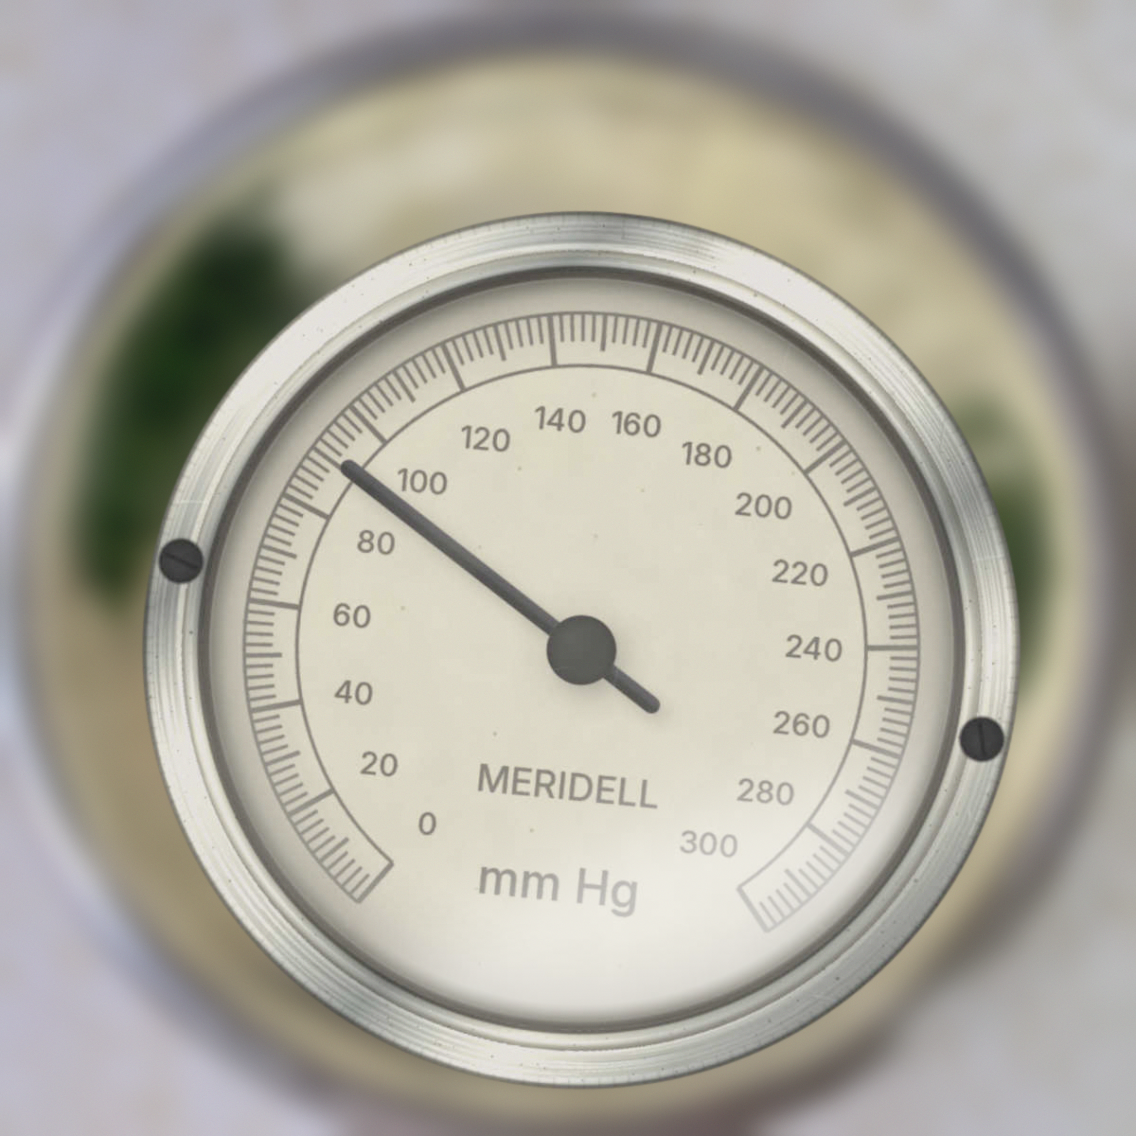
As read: 91mmHg
